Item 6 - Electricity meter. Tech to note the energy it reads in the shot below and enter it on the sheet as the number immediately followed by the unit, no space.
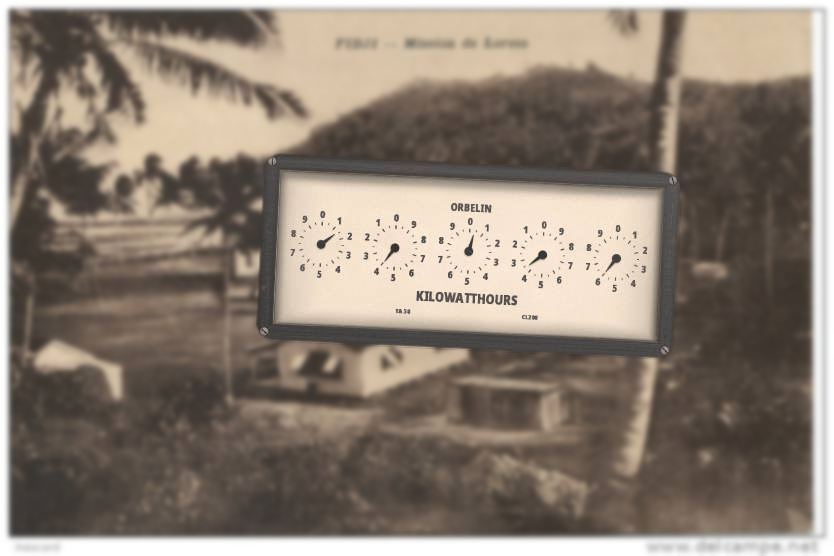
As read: 14036kWh
